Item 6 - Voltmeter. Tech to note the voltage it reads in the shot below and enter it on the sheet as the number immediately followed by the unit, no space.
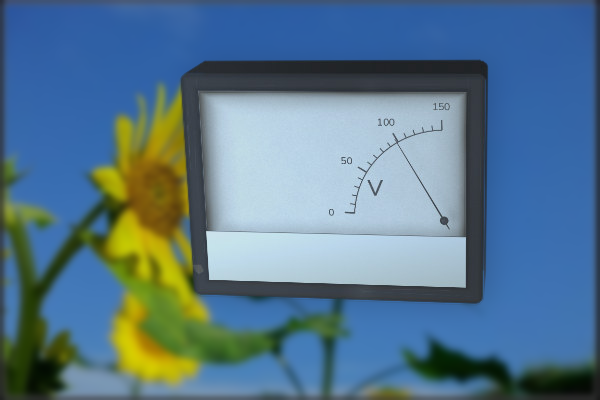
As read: 100V
